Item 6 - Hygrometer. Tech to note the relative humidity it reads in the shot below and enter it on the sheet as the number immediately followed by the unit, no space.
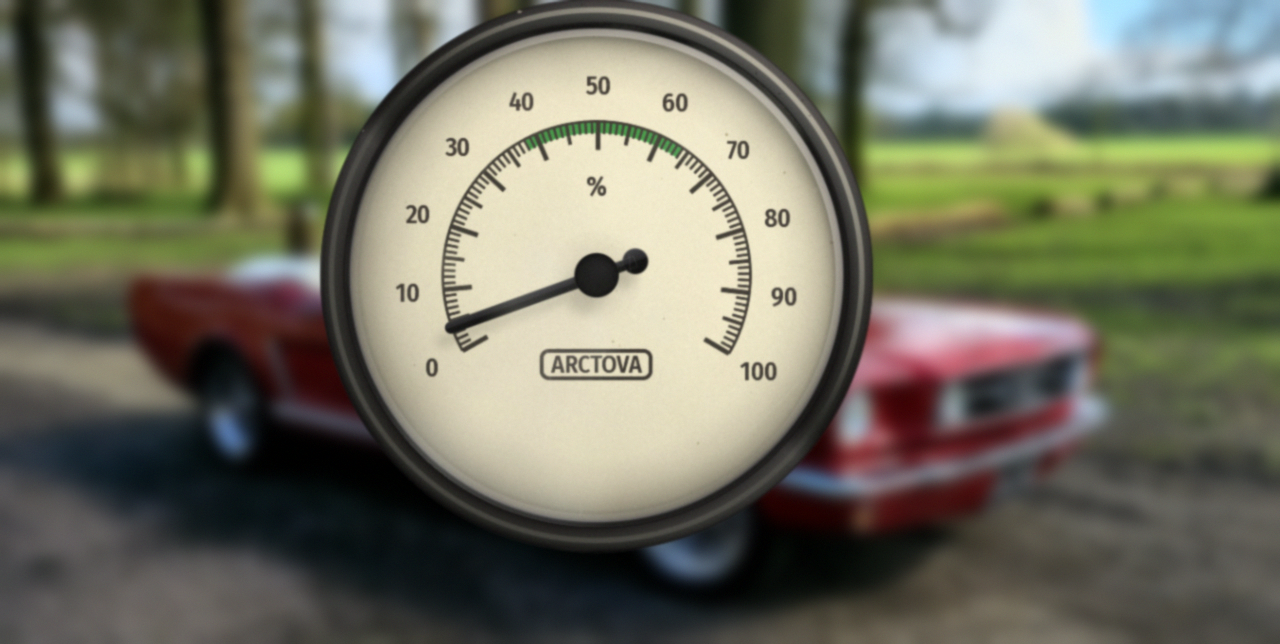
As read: 4%
